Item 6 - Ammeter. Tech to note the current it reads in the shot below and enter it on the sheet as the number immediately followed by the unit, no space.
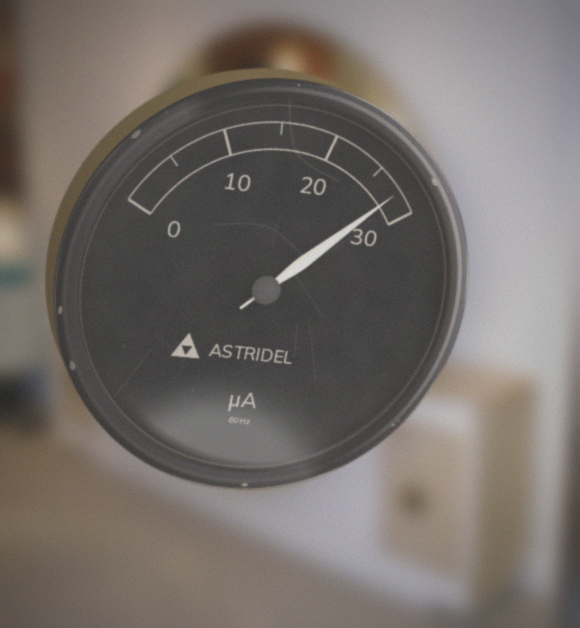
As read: 27.5µA
